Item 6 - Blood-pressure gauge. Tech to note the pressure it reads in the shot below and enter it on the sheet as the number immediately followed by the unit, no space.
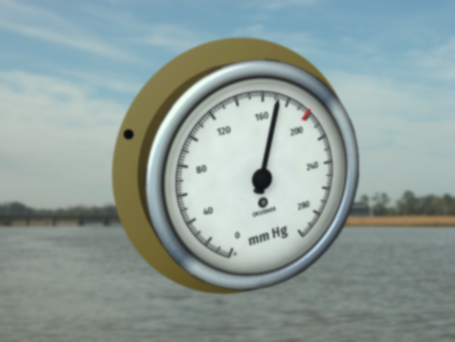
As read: 170mmHg
